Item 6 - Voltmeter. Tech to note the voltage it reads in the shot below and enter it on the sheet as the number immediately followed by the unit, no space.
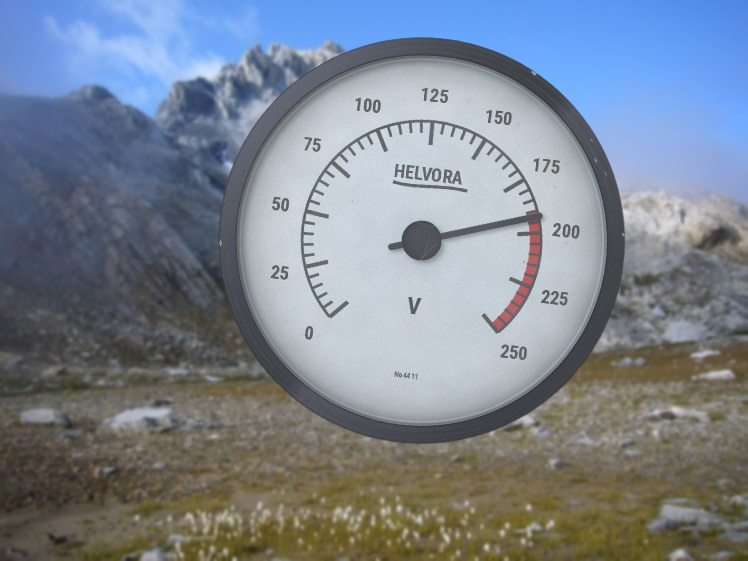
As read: 192.5V
